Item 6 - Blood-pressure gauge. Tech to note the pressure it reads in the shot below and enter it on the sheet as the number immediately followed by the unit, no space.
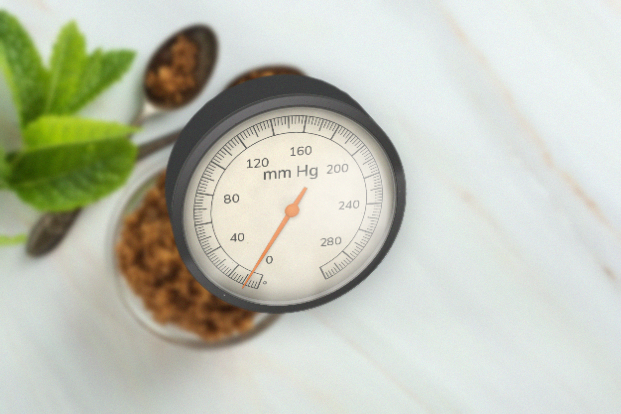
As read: 10mmHg
